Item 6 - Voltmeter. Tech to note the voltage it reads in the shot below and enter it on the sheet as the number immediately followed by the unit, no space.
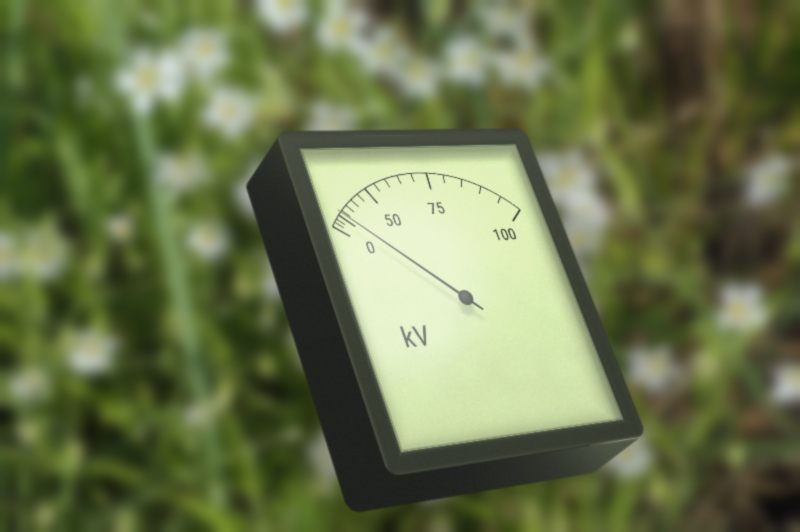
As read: 25kV
